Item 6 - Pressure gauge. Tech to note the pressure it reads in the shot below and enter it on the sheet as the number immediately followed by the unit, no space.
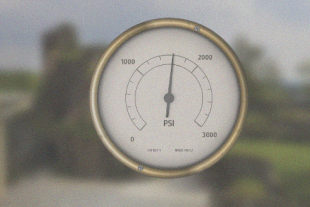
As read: 1600psi
